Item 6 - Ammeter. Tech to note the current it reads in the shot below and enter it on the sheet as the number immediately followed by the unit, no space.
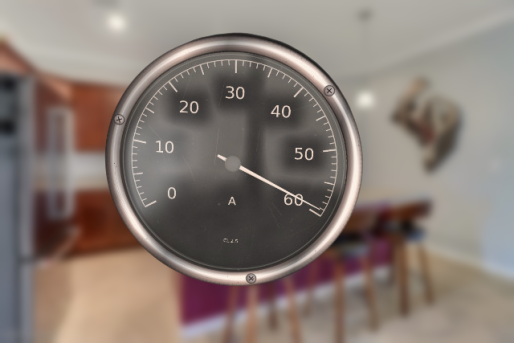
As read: 59A
